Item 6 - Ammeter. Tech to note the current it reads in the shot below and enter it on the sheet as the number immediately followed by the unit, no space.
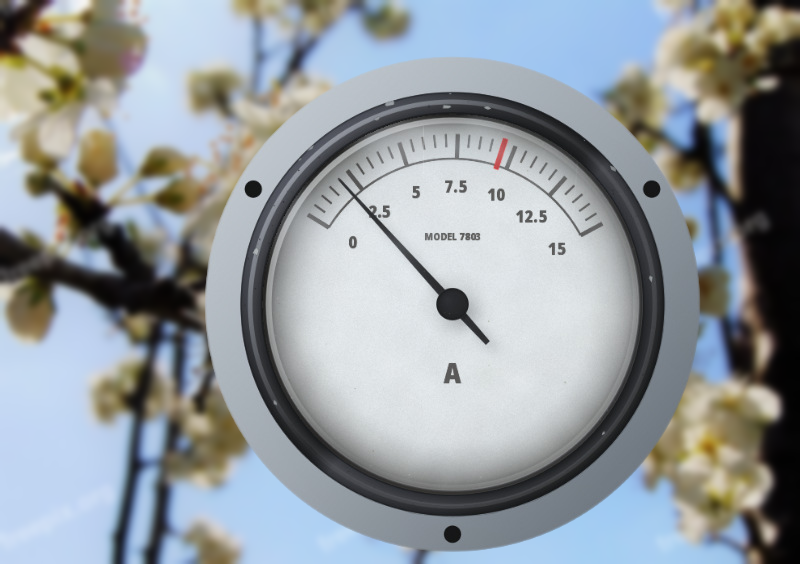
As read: 2A
